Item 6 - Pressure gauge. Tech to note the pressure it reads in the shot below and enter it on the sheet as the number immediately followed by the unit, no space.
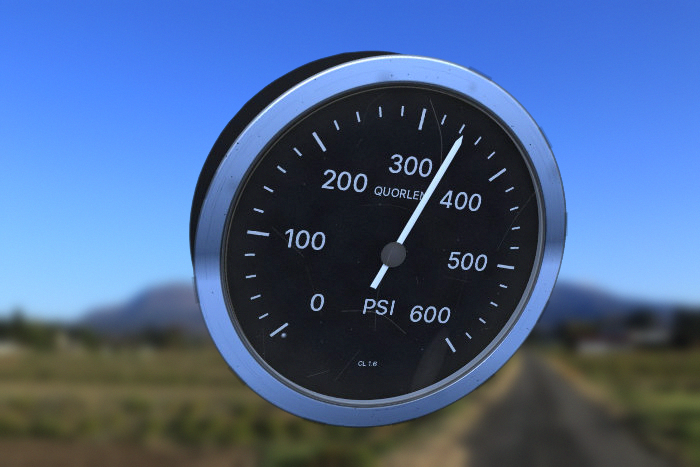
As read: 340psi
